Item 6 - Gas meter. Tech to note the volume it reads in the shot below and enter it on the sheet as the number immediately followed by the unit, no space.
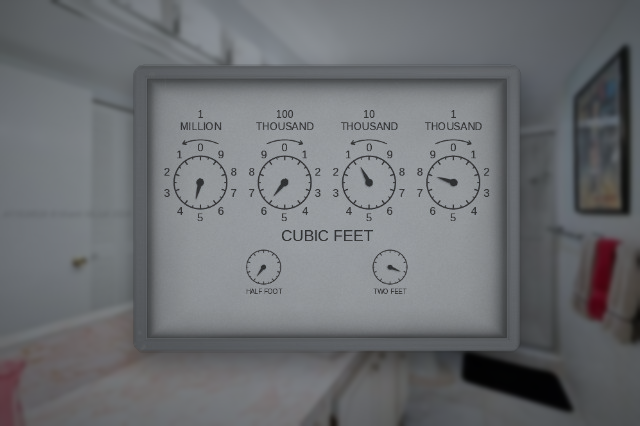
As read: 460800ft³
